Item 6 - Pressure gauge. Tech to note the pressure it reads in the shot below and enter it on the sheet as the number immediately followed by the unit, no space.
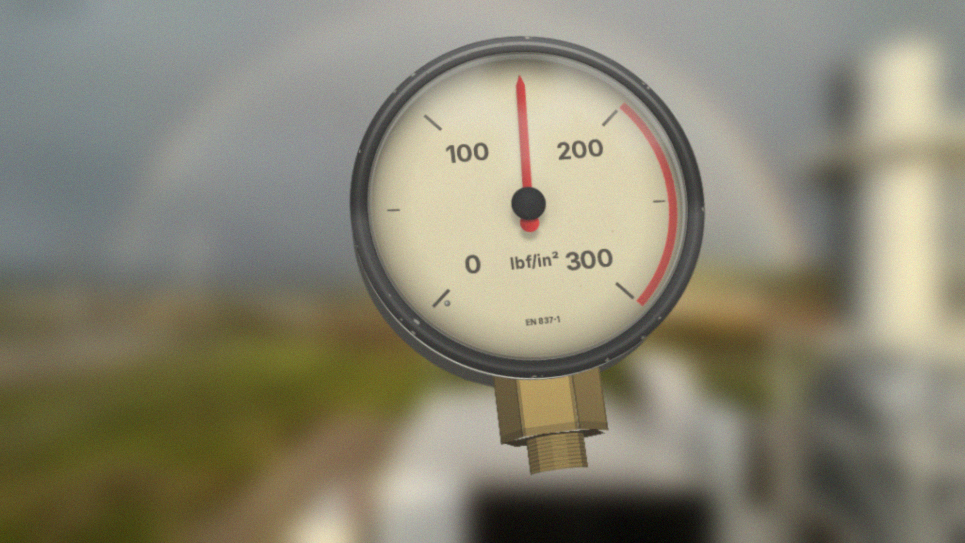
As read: 150psi
